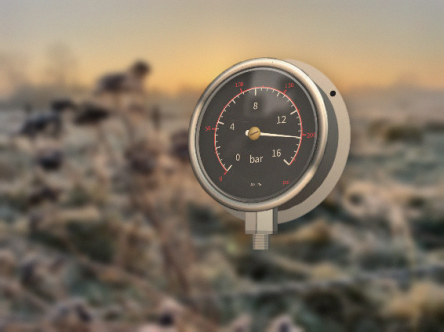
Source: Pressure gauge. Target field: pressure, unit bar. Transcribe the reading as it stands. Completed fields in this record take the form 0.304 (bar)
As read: 14 (bar)
